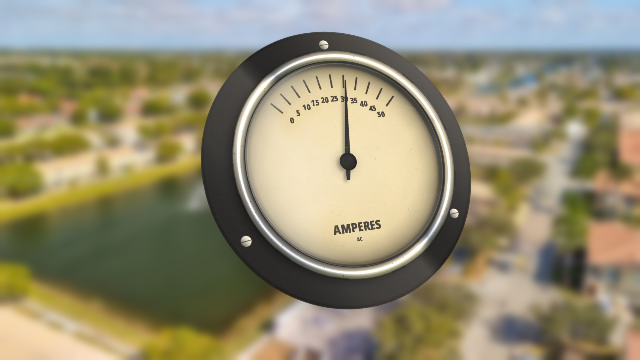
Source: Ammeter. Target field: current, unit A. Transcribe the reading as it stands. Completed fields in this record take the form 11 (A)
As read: 30 (A)
